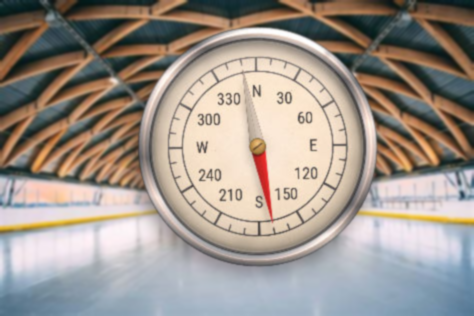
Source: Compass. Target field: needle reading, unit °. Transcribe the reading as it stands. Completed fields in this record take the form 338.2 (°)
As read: 170 (°)
